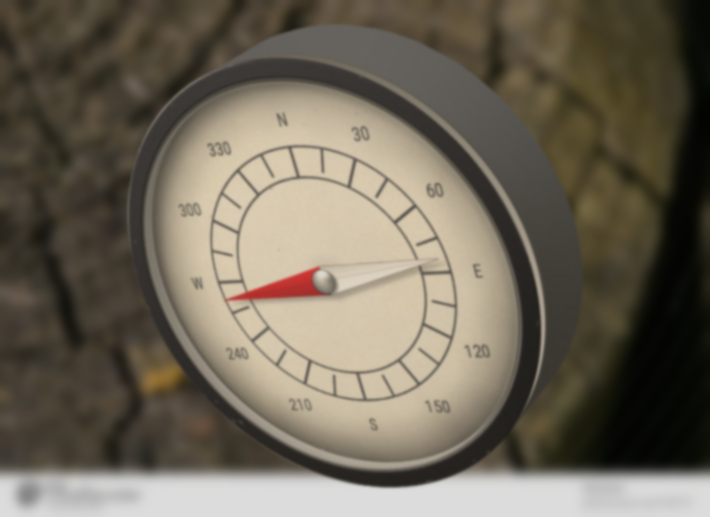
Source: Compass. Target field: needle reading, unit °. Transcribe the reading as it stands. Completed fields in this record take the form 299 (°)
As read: 262.5 (°)
